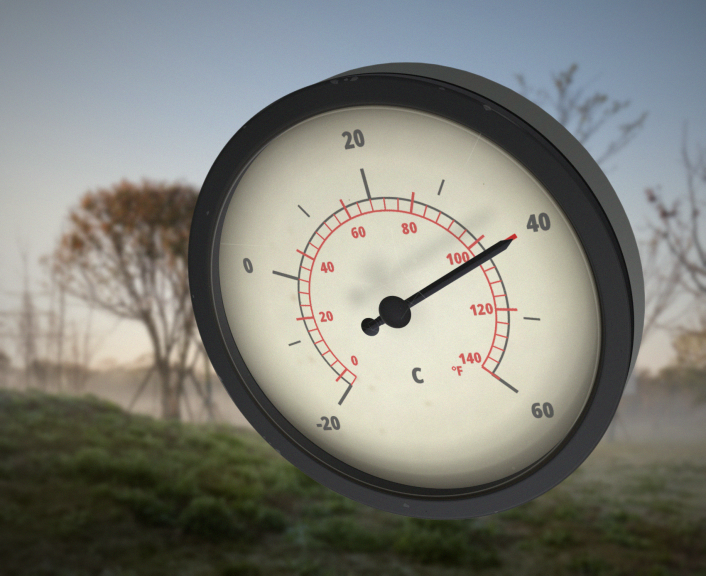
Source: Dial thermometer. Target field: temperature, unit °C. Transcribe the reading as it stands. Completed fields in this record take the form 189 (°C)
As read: 40 (°C)
